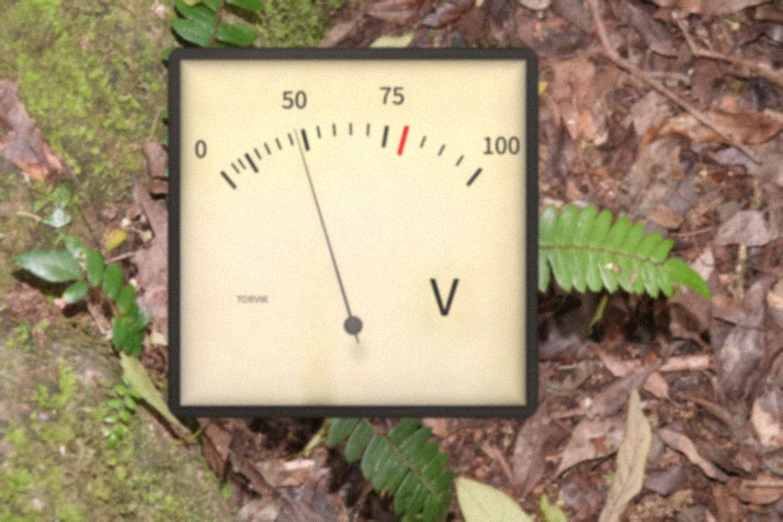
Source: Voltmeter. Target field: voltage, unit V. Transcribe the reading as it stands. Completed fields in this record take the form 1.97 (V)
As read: 47.5 (V)
